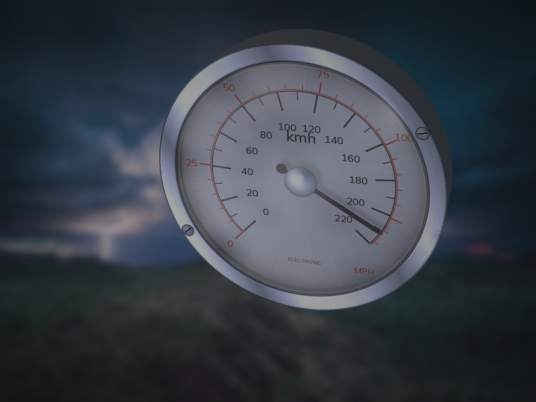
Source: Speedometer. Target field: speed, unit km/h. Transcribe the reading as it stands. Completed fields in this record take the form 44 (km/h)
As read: 210 (km/h)
